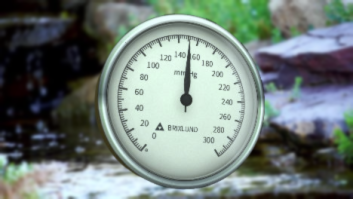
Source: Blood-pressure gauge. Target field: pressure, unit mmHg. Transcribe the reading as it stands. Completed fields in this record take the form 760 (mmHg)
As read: 150 (mmHg)
